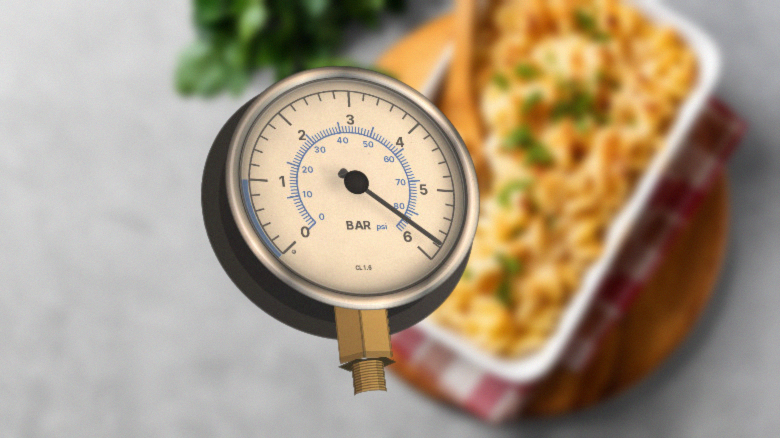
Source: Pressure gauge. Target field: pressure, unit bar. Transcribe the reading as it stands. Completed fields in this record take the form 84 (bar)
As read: 5.8 (bar)
